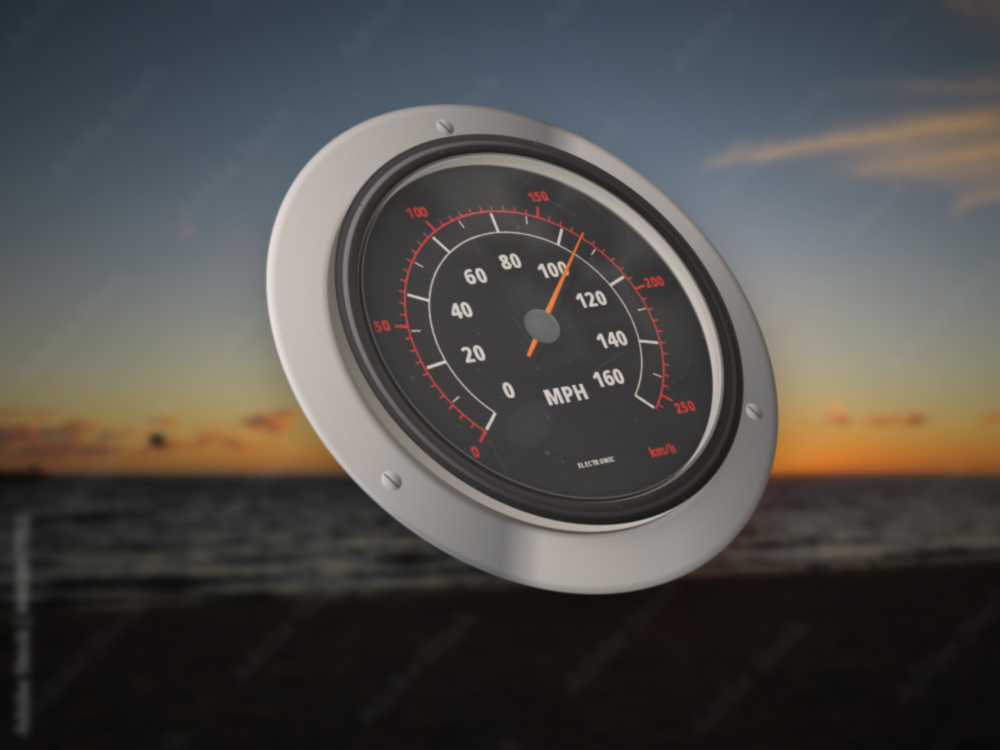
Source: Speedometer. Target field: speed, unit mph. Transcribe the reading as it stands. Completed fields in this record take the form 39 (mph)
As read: 105 (mph)
